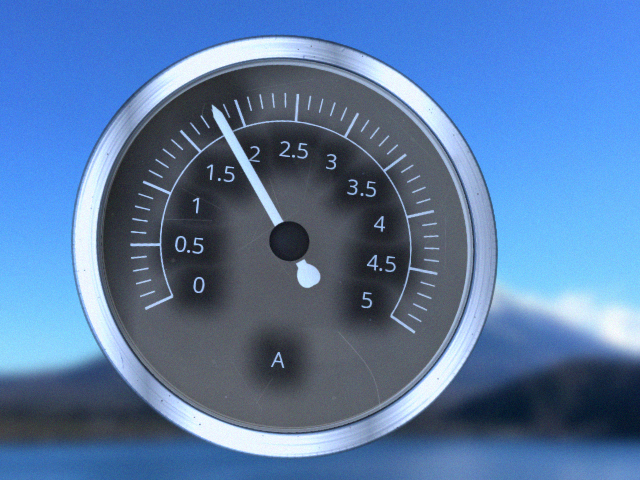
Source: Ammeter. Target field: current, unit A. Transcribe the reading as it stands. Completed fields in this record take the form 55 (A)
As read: 1.8 (A)
